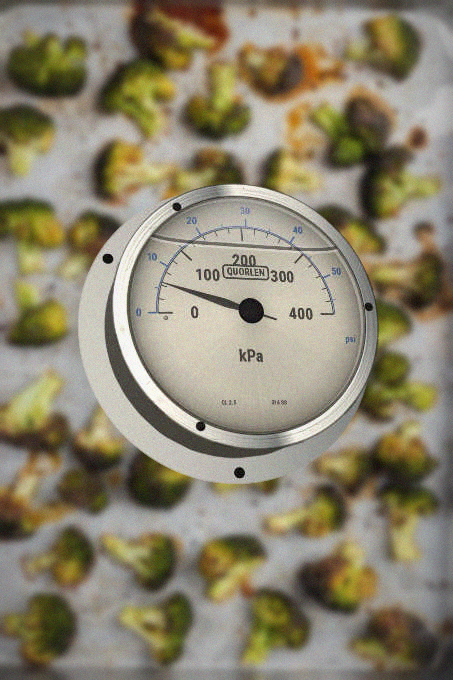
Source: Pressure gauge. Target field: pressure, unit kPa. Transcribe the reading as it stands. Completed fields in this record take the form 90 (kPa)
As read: 40 (kPa)
